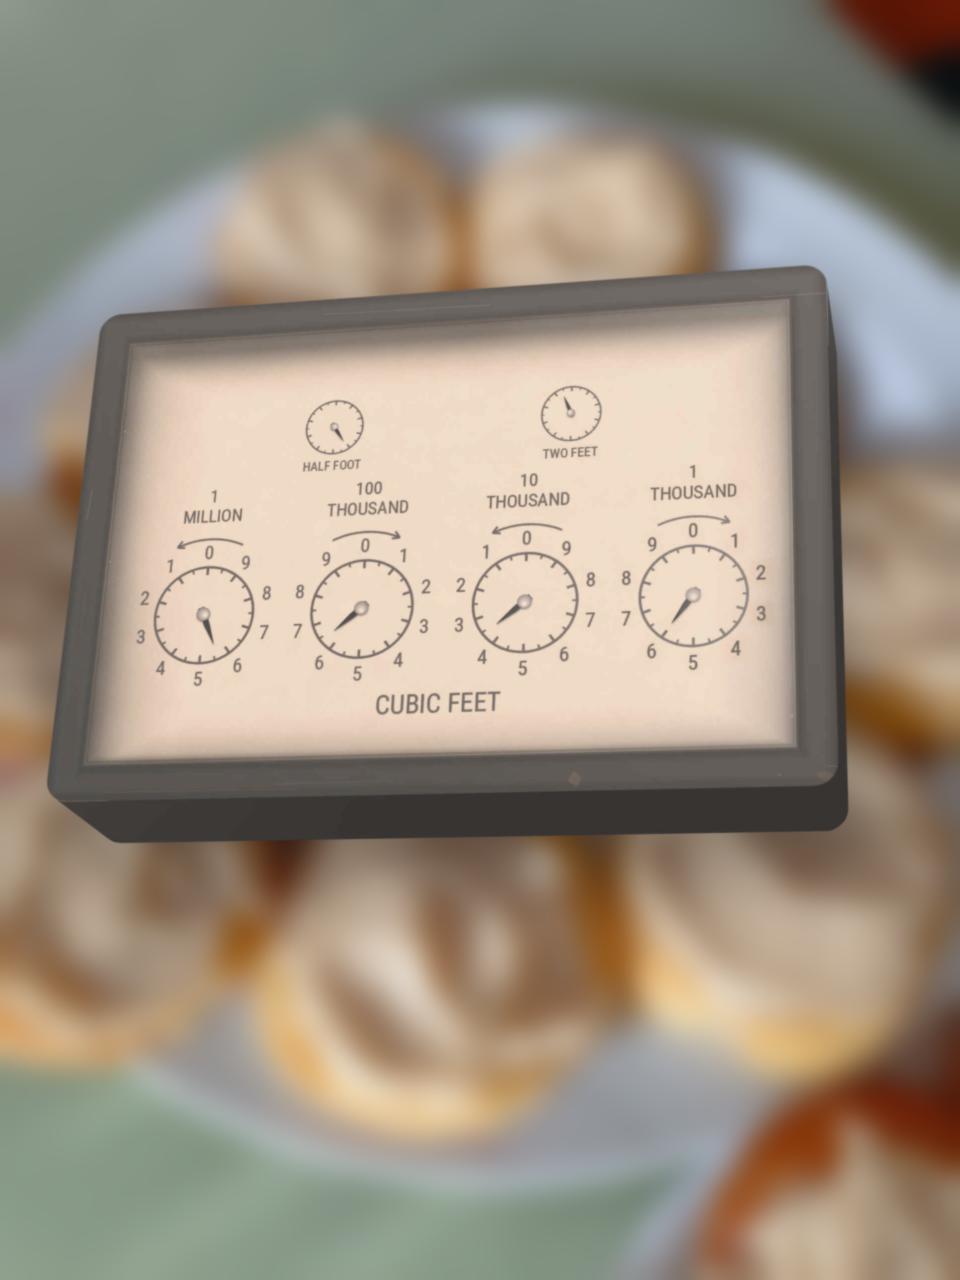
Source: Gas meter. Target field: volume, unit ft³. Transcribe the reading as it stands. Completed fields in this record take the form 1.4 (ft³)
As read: 563600 (ft³)
